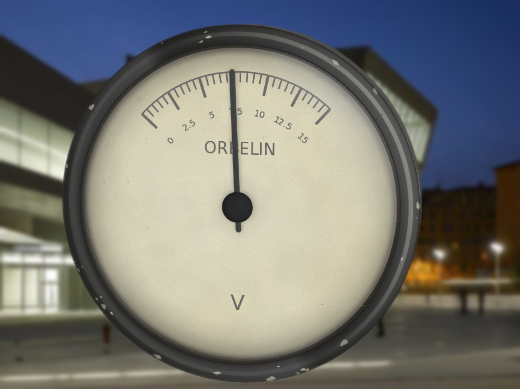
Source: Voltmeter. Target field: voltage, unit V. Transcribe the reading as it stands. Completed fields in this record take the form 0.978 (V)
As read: 7.5 (V)
